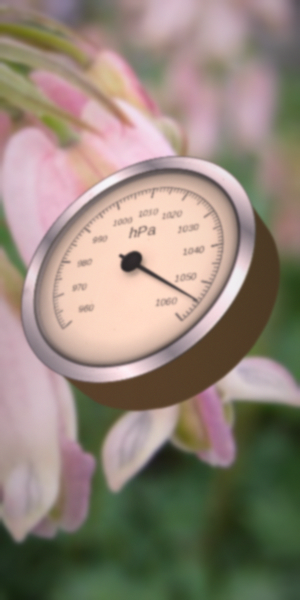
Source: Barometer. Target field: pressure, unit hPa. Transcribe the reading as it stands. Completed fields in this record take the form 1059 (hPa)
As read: 1055 (hPa)
